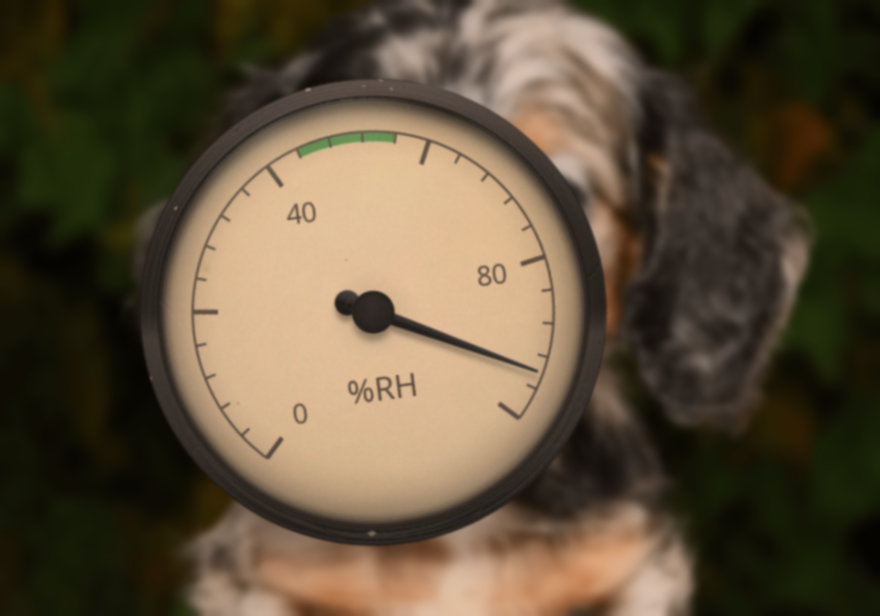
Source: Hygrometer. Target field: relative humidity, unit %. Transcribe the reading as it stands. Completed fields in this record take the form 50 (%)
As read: 94 (%)
